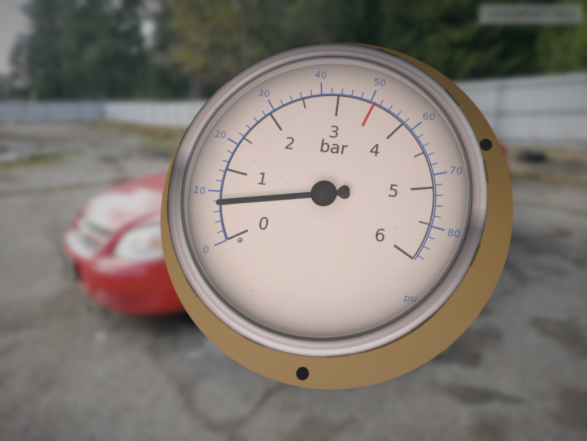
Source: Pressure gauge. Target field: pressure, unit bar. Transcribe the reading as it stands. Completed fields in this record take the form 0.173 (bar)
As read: 0.5 (bar)
